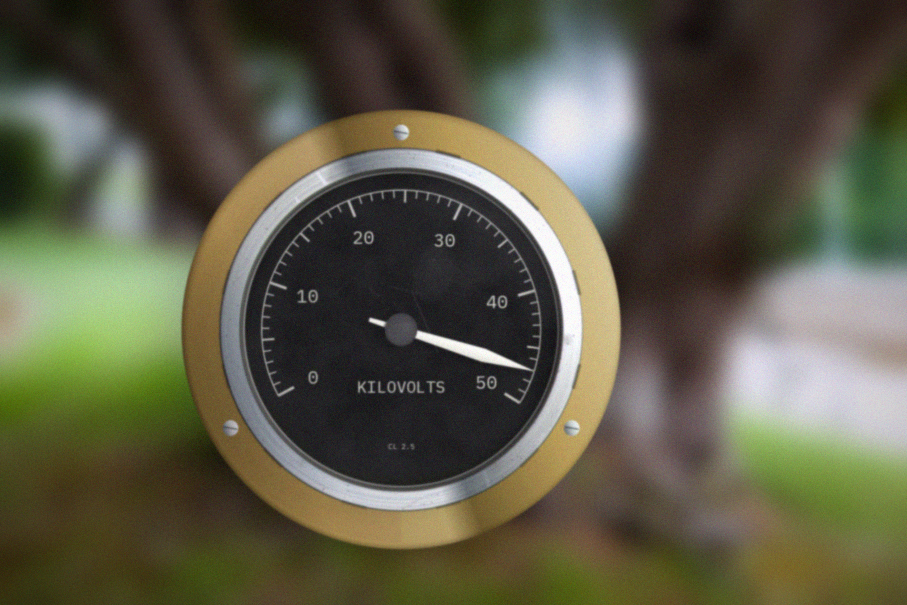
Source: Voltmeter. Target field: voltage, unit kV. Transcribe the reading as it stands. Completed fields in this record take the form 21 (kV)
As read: 47 (kV)
